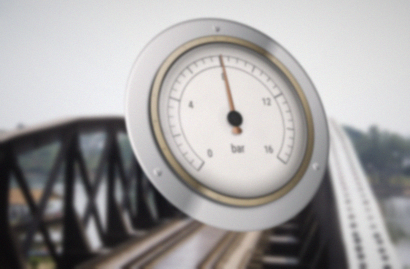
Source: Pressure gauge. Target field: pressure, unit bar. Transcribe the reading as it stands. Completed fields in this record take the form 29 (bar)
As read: 8 (bar)
